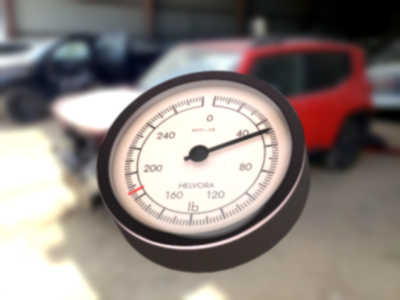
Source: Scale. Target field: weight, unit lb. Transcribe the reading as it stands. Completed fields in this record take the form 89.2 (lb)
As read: 50 (lb)
